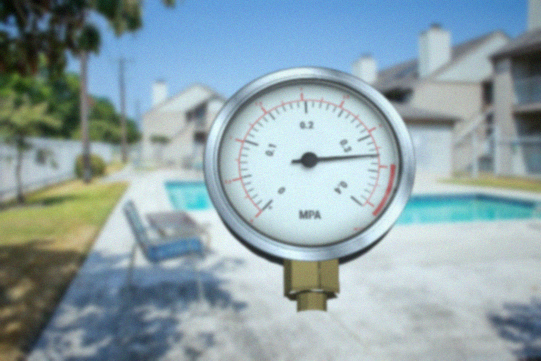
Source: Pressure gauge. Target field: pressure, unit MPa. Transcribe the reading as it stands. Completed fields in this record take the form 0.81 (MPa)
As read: 0.33 (MPa)
